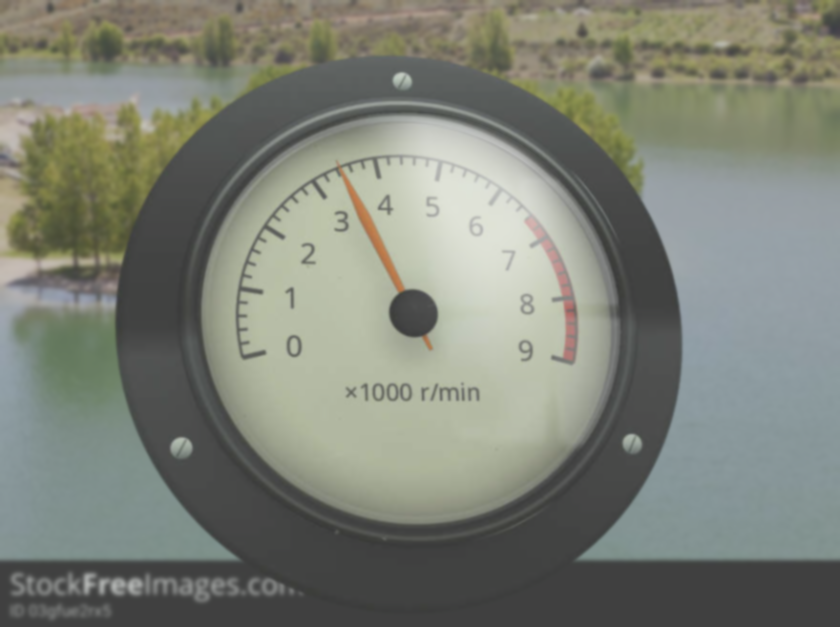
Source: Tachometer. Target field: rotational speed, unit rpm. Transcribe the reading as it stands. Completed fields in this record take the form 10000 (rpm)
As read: 3400 (rpm)
